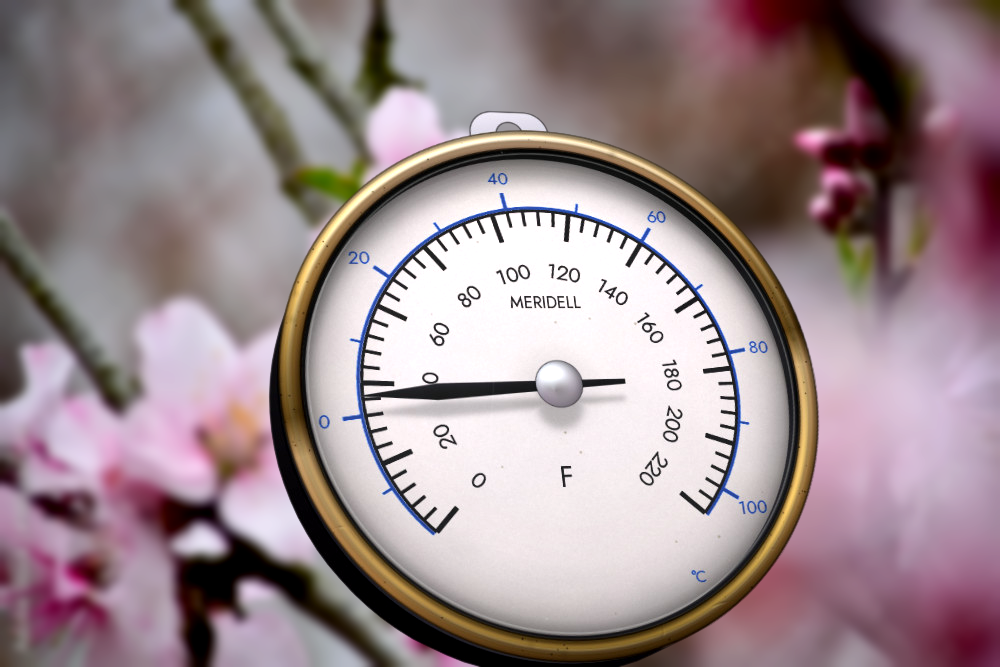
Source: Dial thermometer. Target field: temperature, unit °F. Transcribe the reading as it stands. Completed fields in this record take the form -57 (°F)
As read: 36 (°F)
